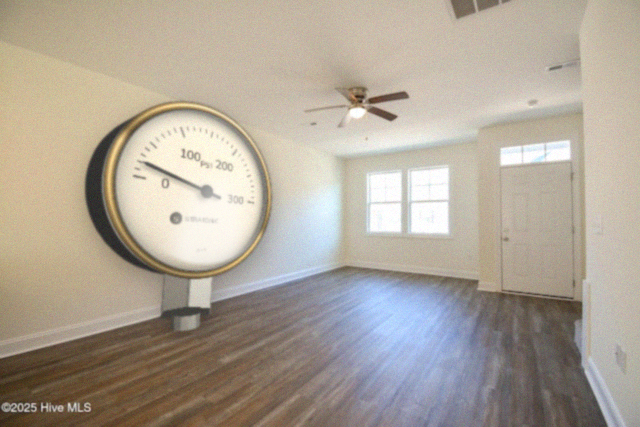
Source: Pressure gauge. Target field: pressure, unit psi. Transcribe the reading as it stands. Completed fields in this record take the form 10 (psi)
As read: 20 (psi)
